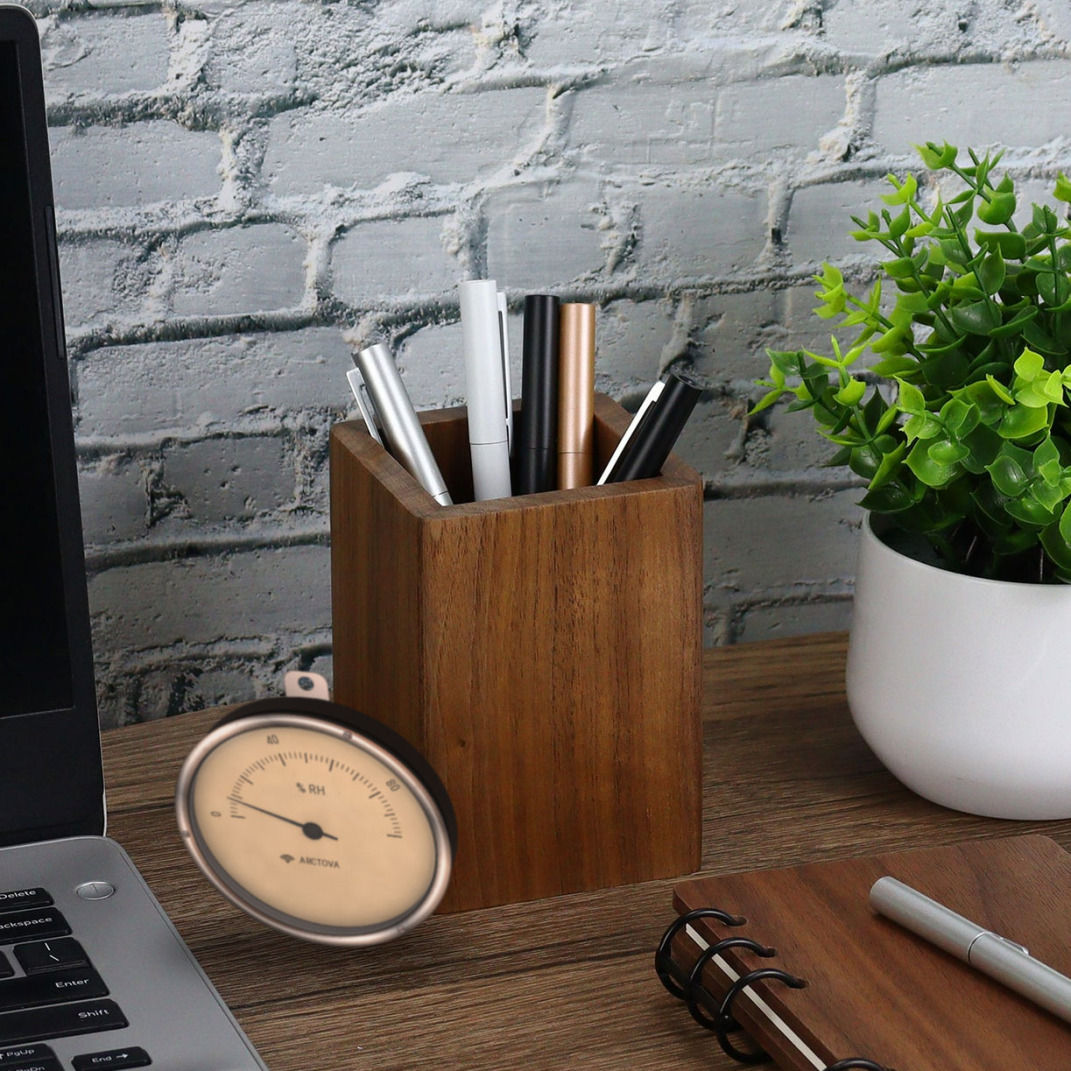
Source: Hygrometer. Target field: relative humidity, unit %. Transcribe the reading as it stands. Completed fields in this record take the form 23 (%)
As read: 10 (%)
